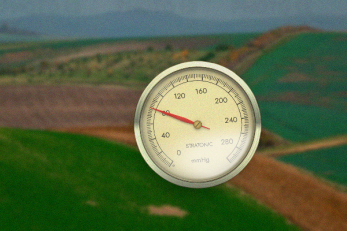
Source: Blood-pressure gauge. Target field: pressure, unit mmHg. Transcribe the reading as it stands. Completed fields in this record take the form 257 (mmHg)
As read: 80 (mmHg)
